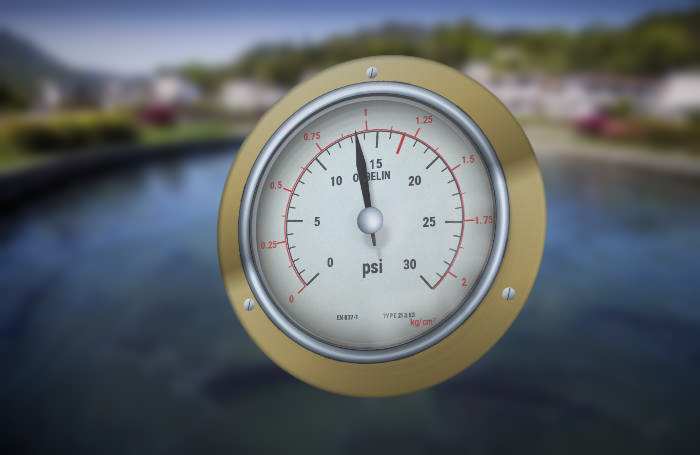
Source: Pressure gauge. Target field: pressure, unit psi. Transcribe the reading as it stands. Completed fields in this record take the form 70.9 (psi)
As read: 13.5 (psi)
